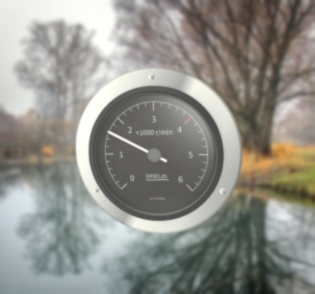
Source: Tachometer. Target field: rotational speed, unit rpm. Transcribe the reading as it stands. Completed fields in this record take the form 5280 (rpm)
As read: 1600 (rpm)
